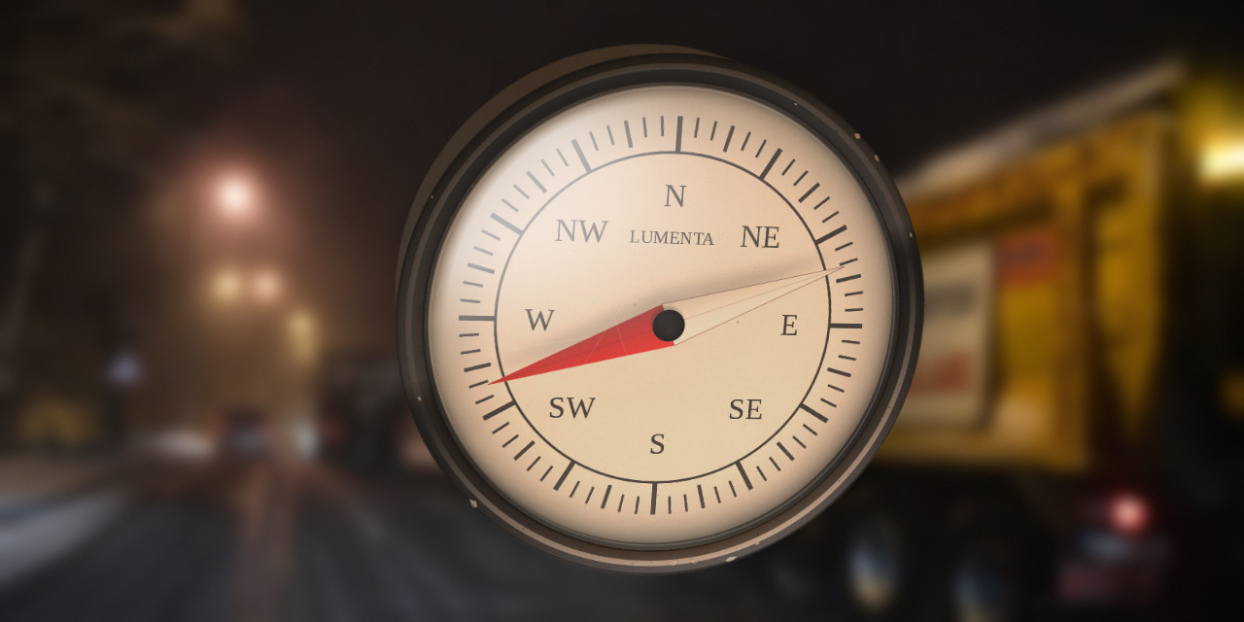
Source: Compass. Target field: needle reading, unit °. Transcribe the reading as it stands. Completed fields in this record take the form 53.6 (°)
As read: 250 (°)
